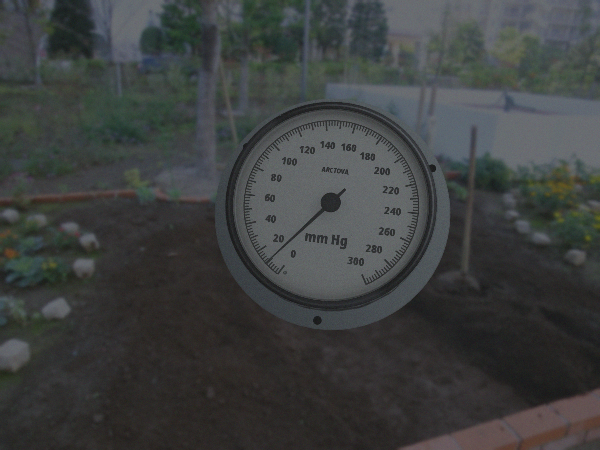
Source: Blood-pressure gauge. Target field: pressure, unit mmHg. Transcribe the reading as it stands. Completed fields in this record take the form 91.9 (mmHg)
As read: 10 (mmHg)
